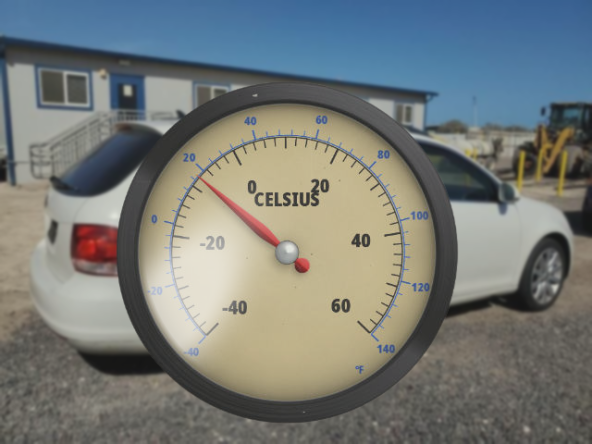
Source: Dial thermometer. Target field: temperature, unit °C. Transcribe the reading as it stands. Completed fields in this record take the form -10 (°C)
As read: -8 (°C)
